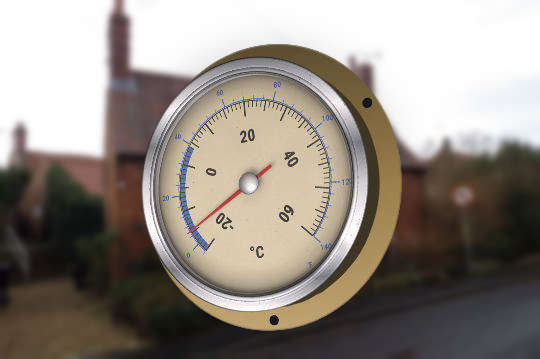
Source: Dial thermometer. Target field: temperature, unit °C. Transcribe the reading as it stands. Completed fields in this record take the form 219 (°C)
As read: -15 (°C)
